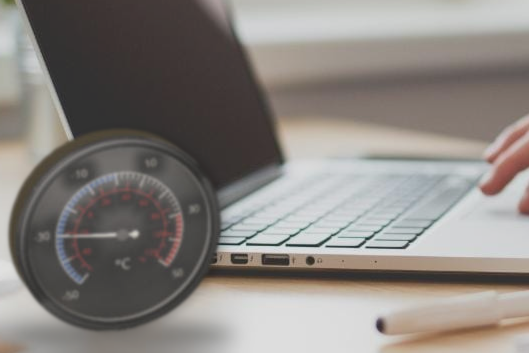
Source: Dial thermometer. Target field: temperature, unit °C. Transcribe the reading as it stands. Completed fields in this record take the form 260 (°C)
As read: -30 (°C)
